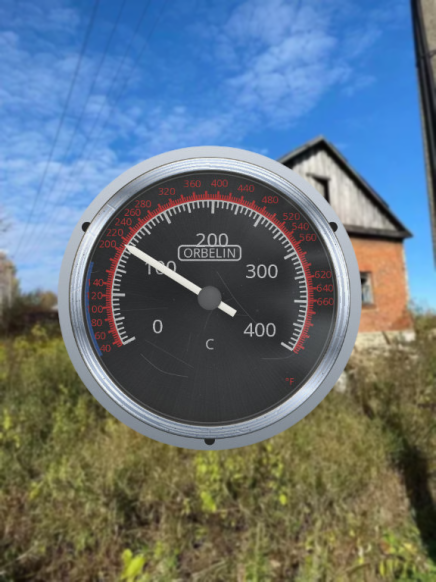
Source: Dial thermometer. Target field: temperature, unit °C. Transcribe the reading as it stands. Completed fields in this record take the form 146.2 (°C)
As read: 100 (°C)
